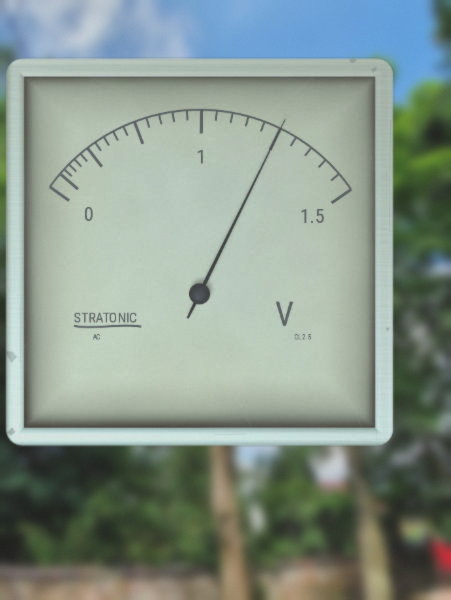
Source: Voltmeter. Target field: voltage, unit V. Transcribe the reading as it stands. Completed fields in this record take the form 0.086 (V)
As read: 1.25 (V)
